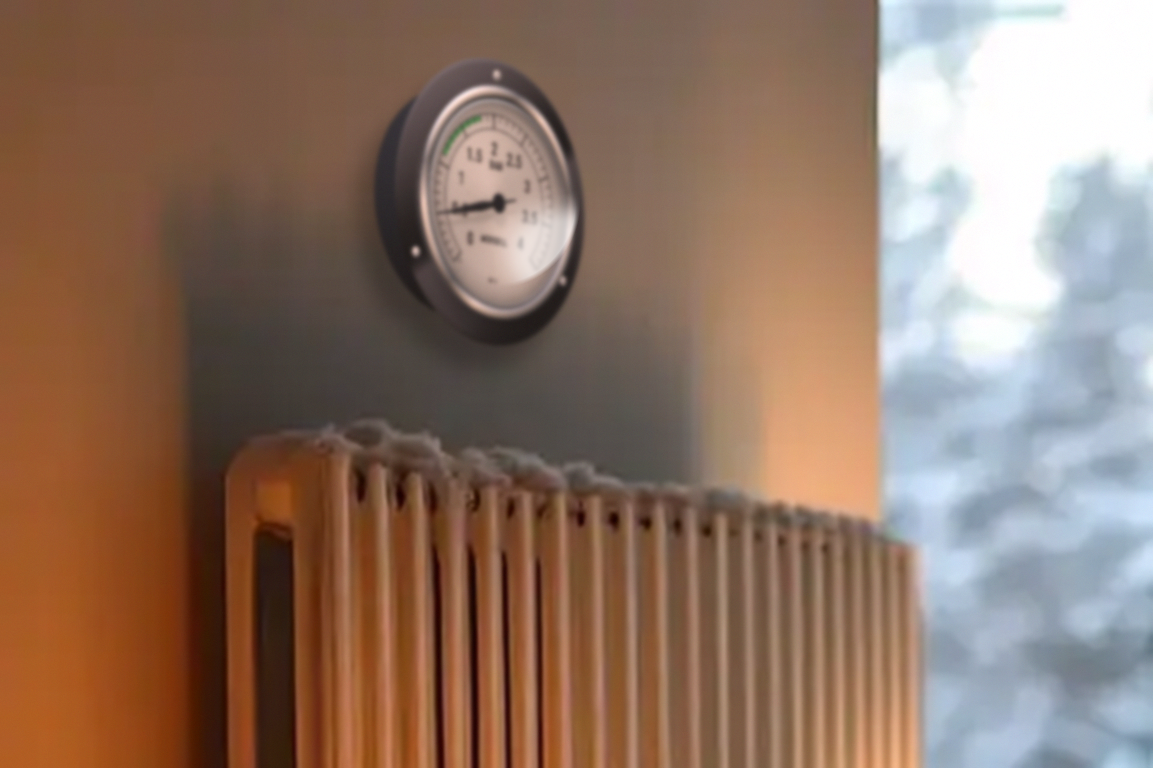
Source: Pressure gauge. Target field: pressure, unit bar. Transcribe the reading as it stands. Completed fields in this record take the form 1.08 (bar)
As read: 0.5 (bar)
